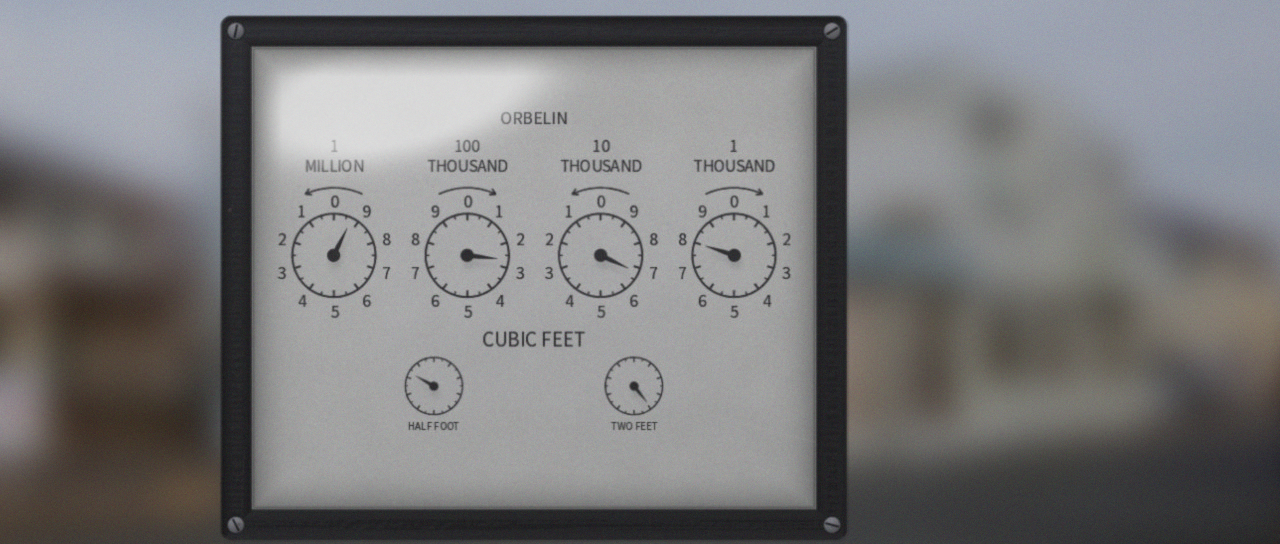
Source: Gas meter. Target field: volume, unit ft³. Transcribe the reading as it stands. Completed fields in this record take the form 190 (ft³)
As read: 926800 (ft³)
